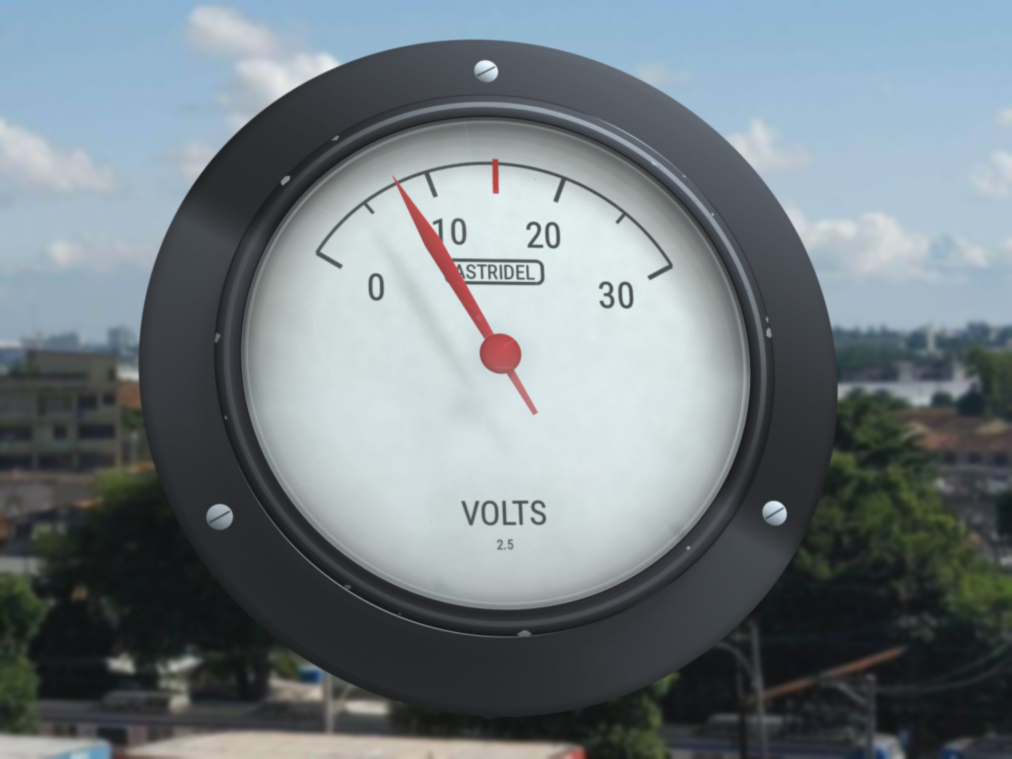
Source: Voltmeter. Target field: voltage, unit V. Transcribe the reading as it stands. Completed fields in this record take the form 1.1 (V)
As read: 7.5 (V)
